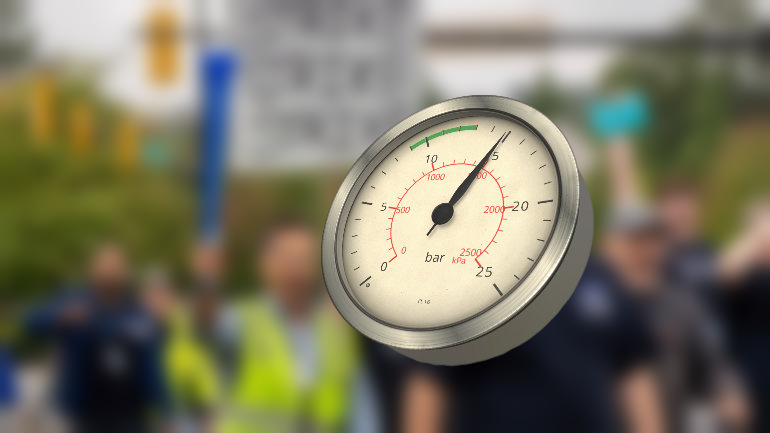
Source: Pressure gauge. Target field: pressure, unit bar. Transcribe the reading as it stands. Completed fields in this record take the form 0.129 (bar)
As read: 15 (bar)
